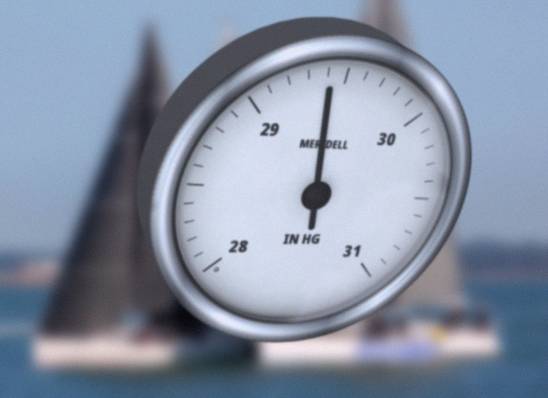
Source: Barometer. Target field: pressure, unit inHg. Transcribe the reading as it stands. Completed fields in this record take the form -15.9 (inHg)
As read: 29.4 (inHg)
